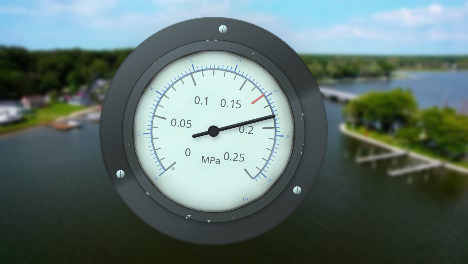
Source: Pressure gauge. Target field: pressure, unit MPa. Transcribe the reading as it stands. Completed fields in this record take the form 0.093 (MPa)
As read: 0.19 (MPa)
